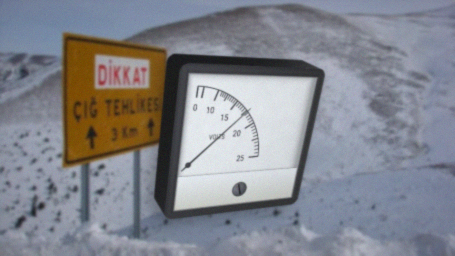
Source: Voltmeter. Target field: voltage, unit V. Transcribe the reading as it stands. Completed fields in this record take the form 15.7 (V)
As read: 17.5 (V)
